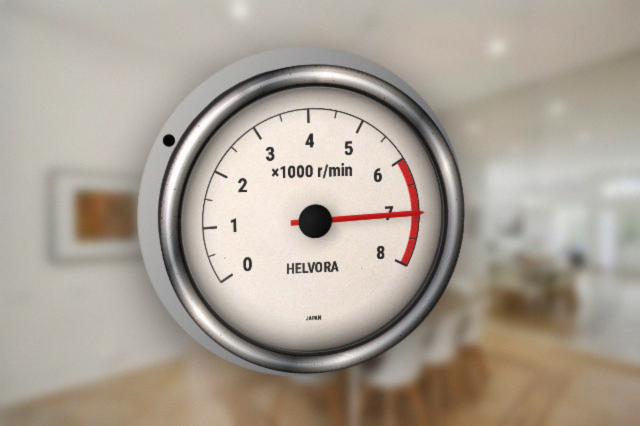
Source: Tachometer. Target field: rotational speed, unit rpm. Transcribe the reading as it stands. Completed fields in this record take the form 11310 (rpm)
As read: 7000 (rpm)
